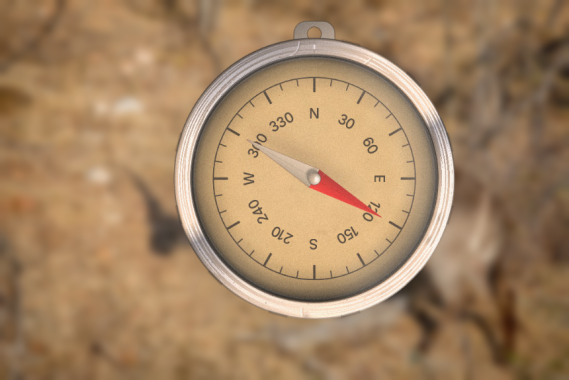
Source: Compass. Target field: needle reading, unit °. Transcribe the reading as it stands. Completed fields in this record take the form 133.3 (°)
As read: 120 (°)
